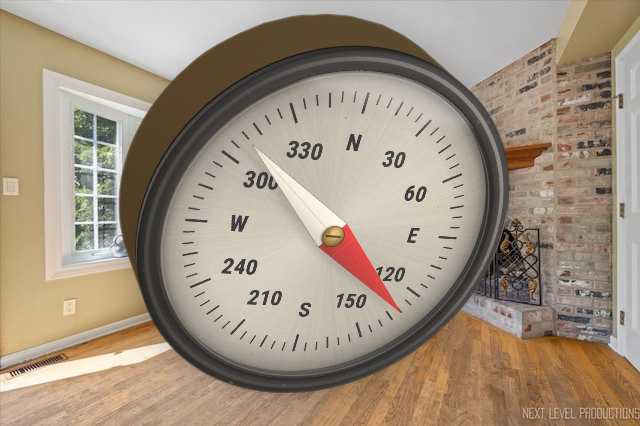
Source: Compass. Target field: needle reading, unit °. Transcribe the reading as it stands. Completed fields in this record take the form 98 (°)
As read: 130 (°)
